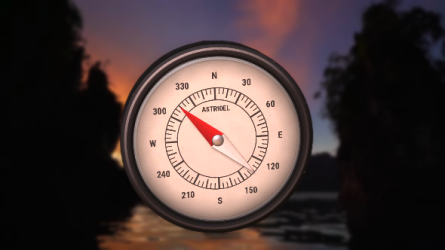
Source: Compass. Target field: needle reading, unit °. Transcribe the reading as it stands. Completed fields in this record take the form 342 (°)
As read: 315 (°)
